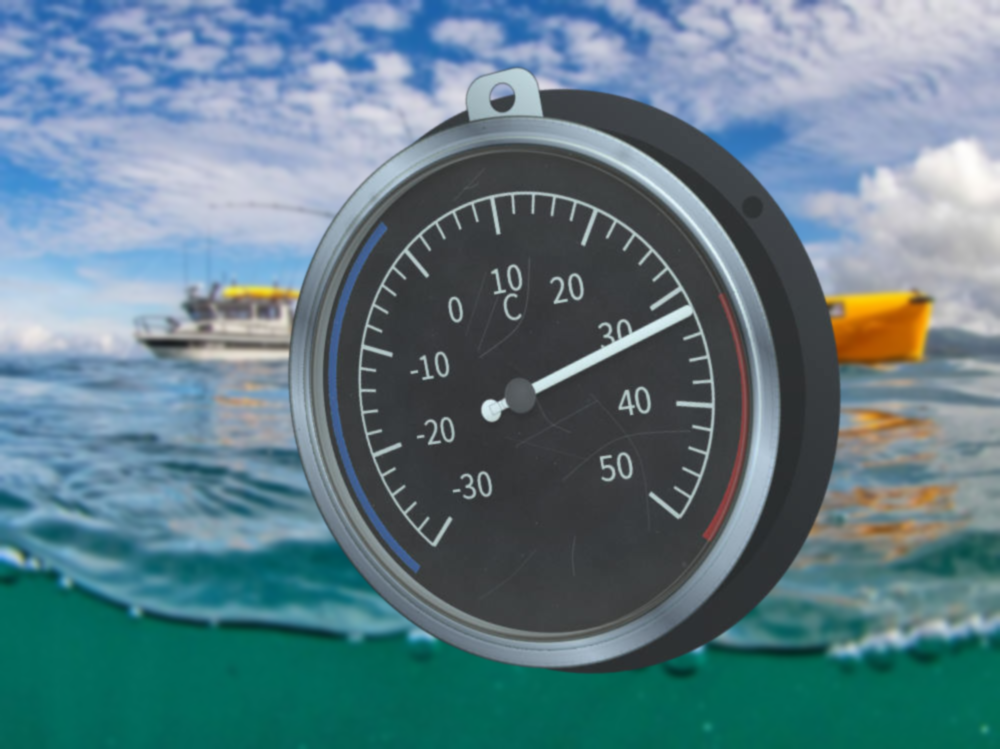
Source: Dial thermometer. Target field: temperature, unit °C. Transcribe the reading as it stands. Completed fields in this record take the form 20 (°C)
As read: 32 (°C)
